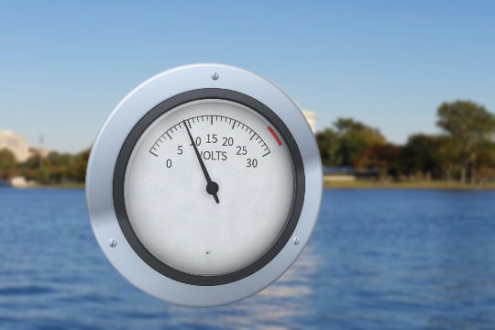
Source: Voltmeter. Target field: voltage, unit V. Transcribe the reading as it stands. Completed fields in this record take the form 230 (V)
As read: 9 (V)
